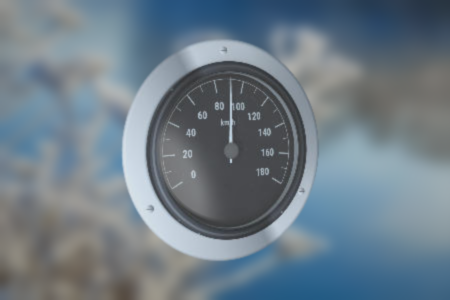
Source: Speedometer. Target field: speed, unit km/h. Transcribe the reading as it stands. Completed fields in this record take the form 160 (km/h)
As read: 90 (km/h)
